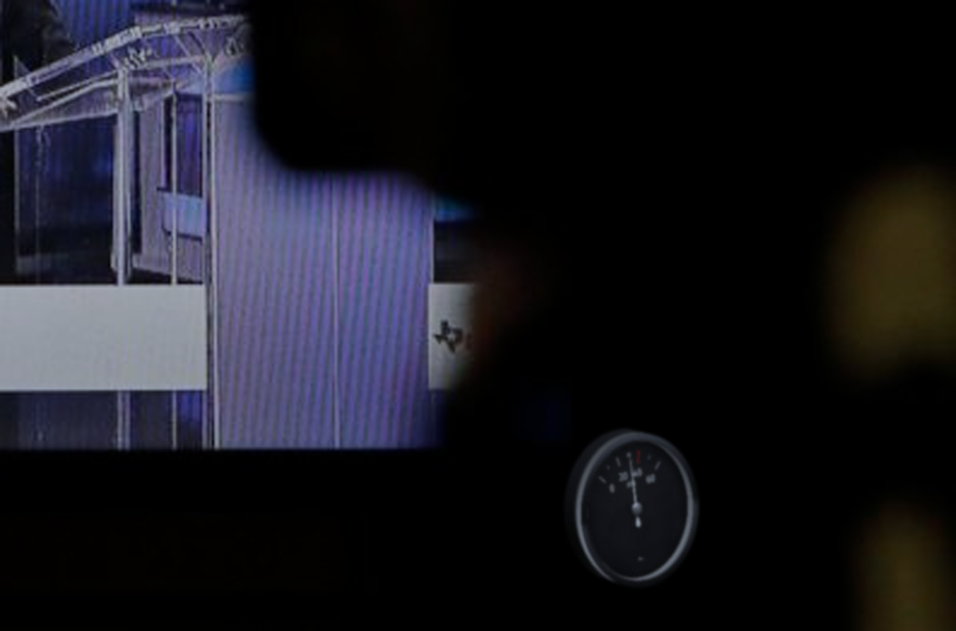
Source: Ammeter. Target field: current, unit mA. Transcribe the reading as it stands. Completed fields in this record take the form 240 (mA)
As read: 30 (mA)
